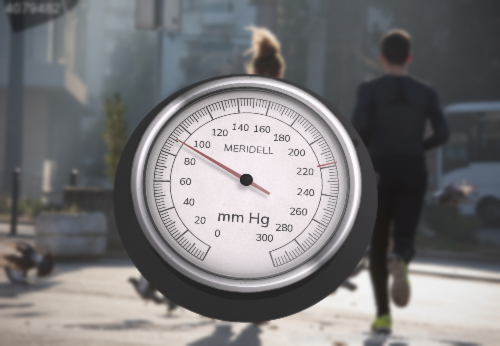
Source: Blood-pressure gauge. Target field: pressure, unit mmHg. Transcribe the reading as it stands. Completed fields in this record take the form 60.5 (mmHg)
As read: 90 (mmHg)
